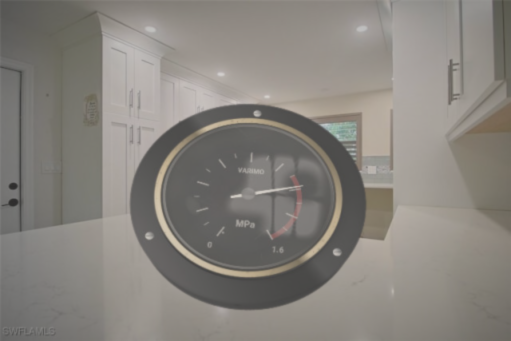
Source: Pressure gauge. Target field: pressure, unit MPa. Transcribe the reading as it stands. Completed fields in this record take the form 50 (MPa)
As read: 1.2 (MPa)
